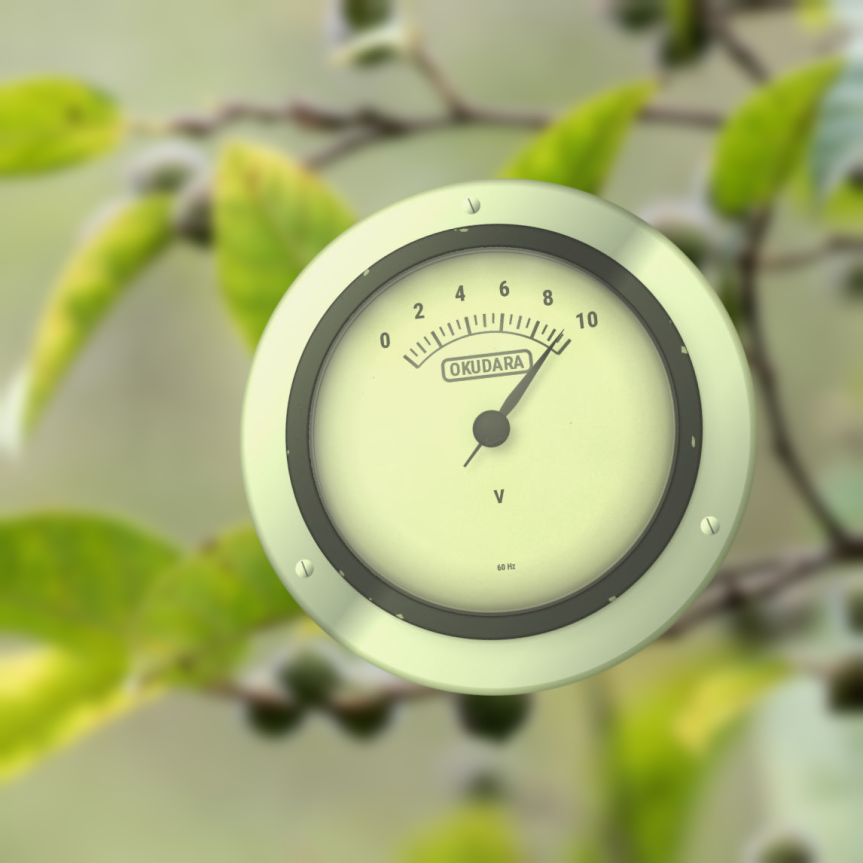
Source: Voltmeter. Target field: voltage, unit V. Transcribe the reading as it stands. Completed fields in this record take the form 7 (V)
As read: 9.5 (V)
